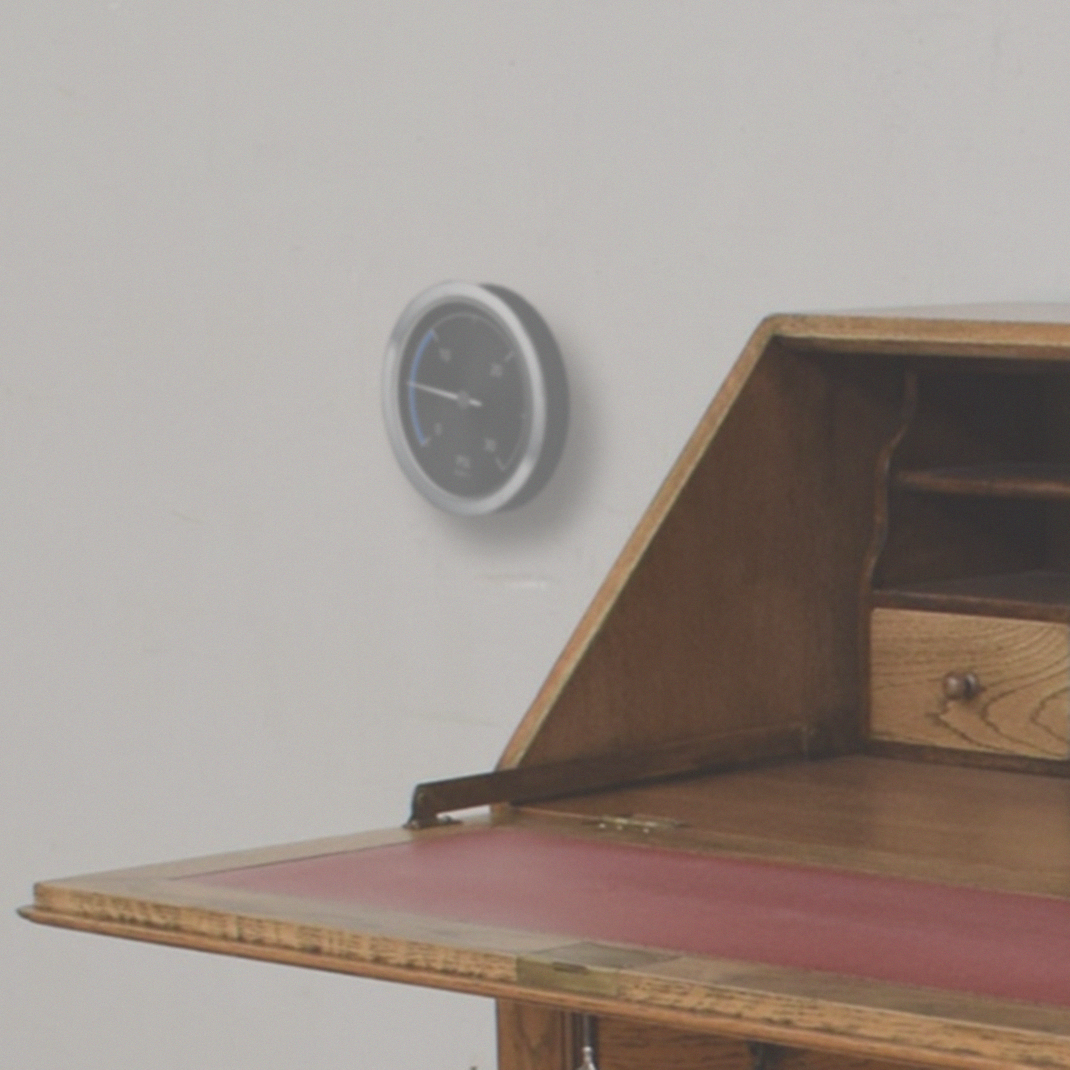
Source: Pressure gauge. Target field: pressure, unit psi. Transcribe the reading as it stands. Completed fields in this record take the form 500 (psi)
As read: 5 (psi)
